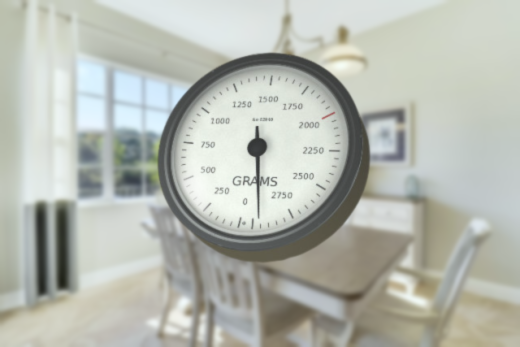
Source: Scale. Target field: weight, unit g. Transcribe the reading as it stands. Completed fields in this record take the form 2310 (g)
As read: 2950 (g)
